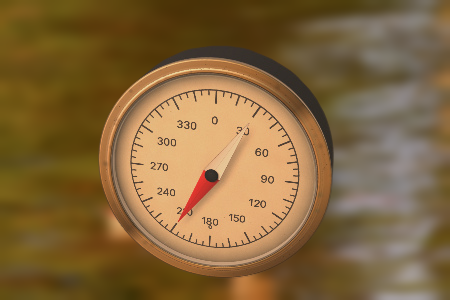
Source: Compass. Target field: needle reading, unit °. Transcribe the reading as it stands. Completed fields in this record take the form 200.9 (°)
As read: 210 (°)
